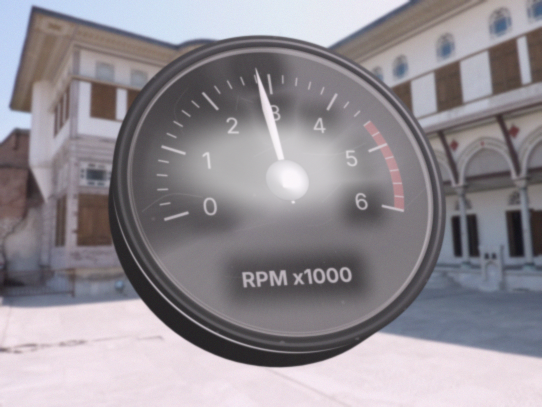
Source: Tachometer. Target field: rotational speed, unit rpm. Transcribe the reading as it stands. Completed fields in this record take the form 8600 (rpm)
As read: 2800 (rpm)
